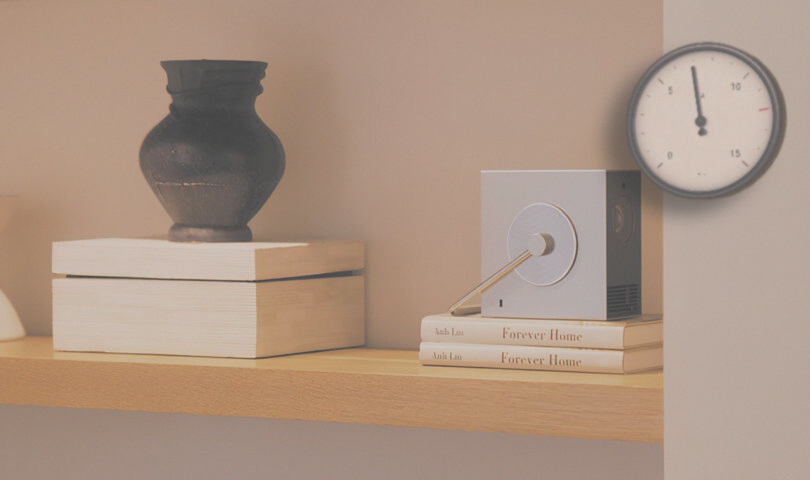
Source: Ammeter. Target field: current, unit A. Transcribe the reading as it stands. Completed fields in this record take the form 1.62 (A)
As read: 7 (A)
